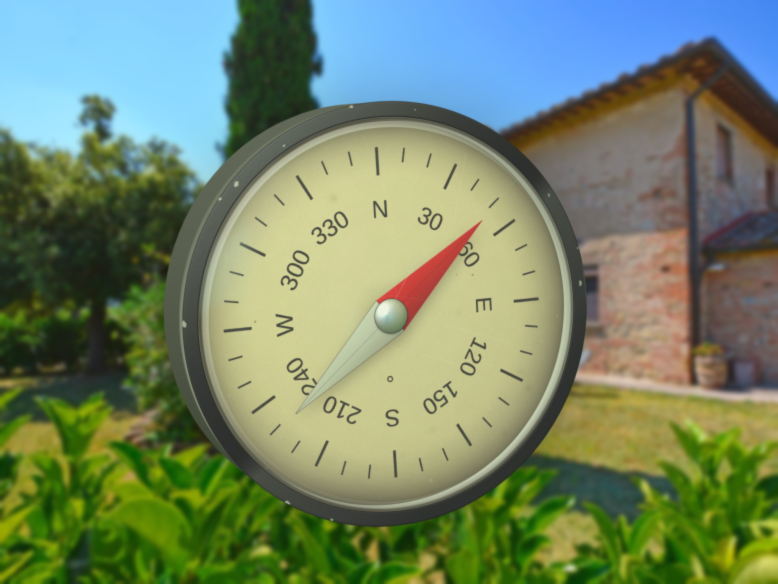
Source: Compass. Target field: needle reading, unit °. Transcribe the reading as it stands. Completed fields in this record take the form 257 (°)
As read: 50 (°)
